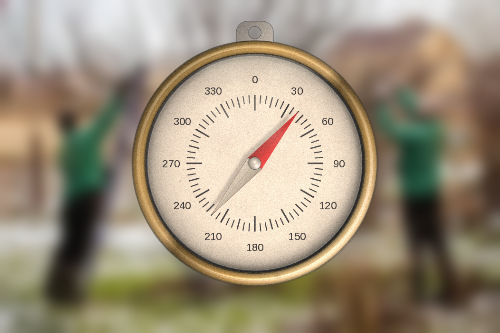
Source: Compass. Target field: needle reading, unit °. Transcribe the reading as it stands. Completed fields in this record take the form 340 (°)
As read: 40 (°)
